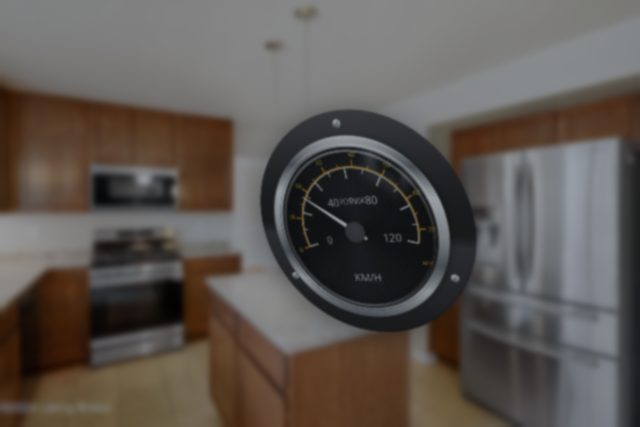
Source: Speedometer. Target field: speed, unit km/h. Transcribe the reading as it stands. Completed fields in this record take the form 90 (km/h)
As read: 30 (km/h)
